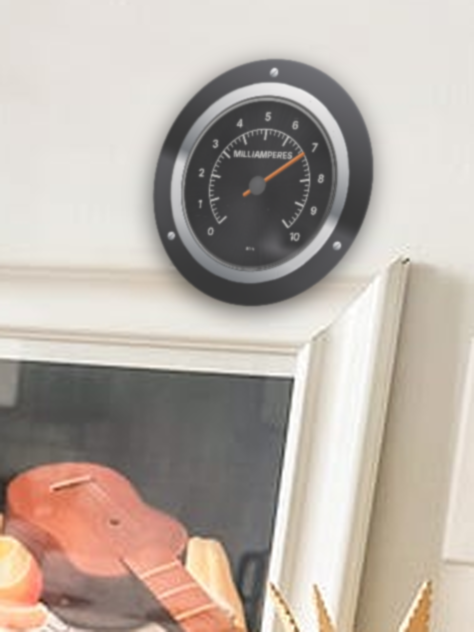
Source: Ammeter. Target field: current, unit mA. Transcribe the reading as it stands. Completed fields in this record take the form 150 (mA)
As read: 7 (mA)
